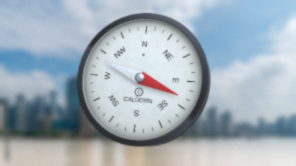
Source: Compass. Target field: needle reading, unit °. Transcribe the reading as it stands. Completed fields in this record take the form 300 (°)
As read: 110 (°)
